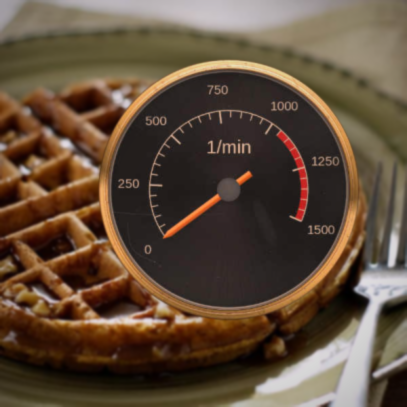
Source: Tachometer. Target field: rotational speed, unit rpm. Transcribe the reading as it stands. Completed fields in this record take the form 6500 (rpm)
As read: 0 (rpm)
